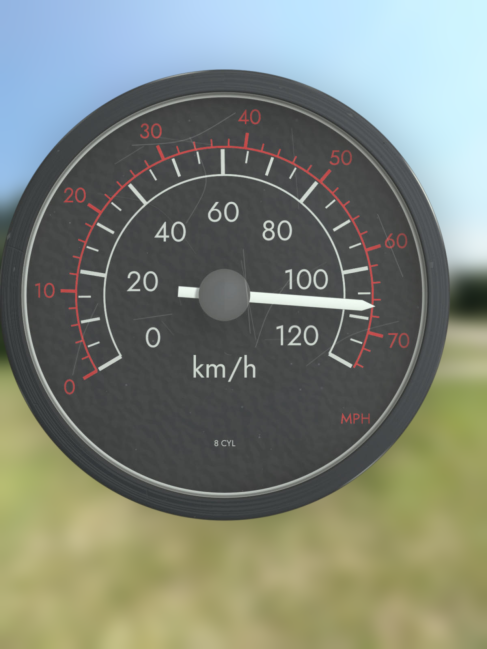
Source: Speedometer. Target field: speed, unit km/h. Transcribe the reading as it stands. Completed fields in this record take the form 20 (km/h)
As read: 107.5 (km/h)
